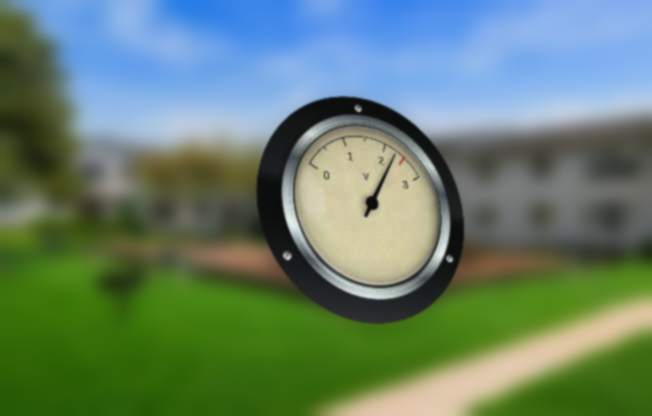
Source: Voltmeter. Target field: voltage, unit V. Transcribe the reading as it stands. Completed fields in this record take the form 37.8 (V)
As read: 2.25 (V)
